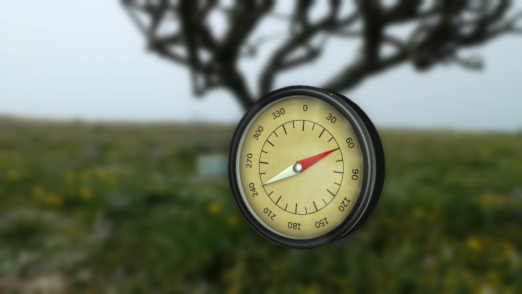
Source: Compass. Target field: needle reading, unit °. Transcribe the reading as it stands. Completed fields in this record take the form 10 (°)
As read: 60 (°)
